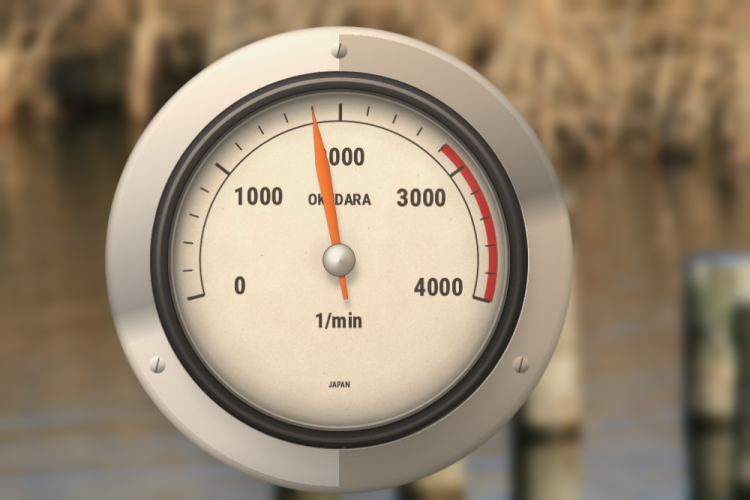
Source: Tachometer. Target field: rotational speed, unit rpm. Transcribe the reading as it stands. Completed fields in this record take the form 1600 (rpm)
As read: 1800 (rpm)
